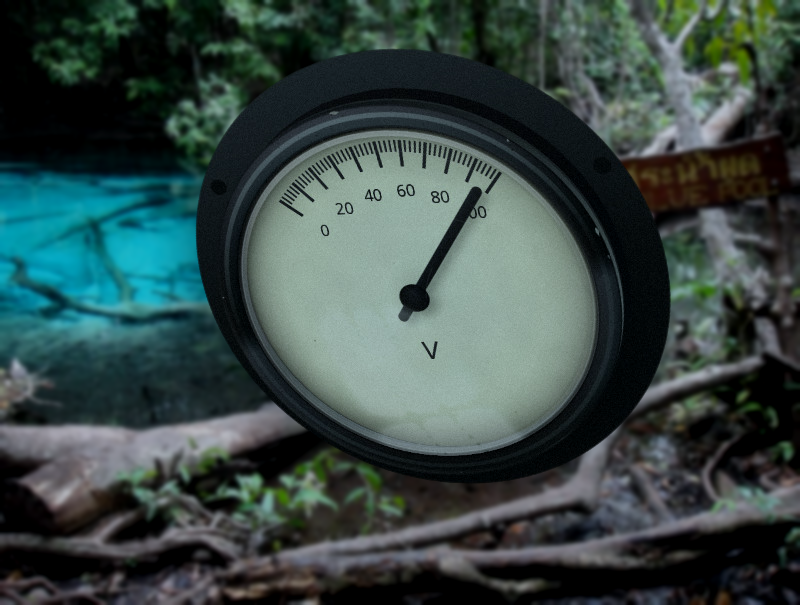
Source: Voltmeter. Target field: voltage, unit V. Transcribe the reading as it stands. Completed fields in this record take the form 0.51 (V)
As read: 96 (V)
